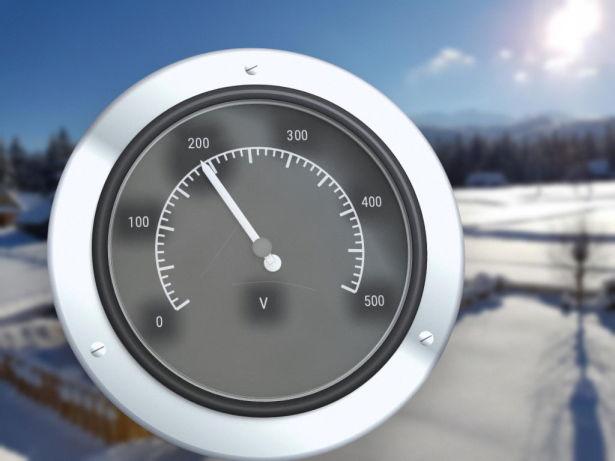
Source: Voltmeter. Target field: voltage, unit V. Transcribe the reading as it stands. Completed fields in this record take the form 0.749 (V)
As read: 190 (V)
